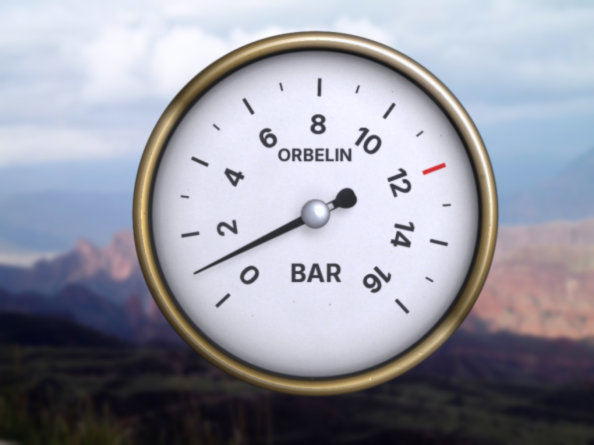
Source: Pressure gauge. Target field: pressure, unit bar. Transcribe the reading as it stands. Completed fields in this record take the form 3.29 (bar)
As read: 1 (bar)
